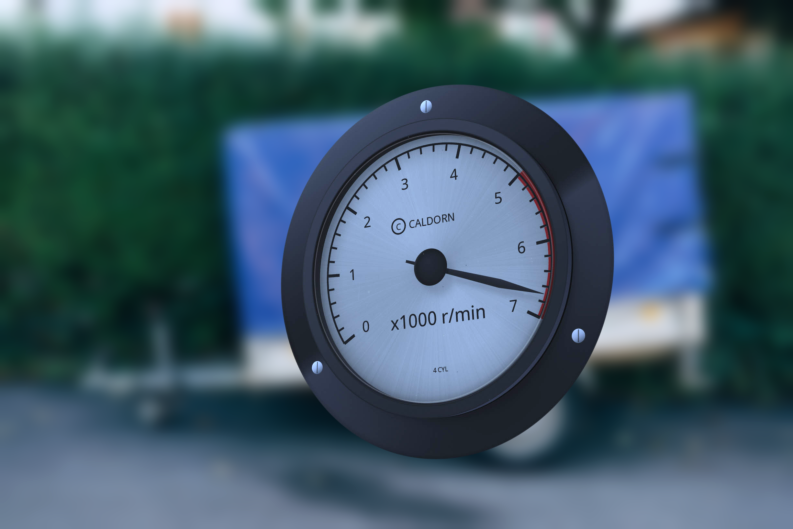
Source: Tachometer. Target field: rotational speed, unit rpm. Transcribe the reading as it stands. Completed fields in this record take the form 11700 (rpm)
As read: 6700 (rpm)
